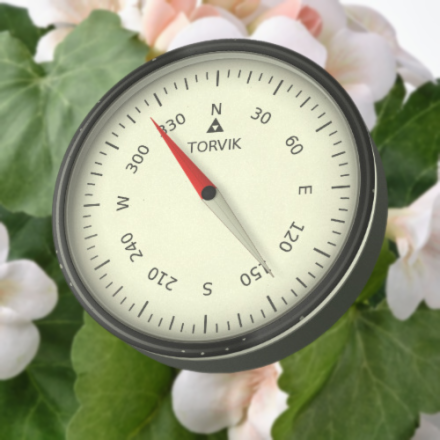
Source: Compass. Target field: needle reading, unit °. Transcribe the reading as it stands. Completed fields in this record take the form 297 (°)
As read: 322.5 (°)
